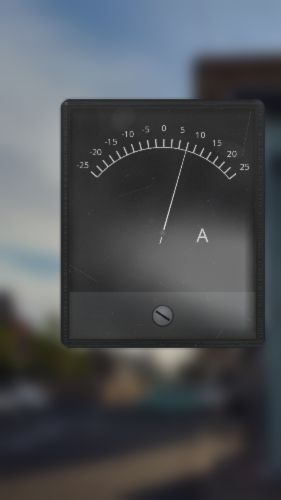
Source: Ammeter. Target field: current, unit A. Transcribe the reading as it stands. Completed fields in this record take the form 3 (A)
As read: 7.5 (A)
